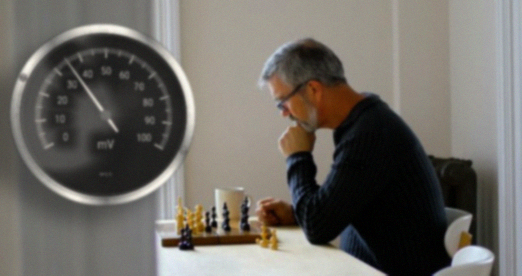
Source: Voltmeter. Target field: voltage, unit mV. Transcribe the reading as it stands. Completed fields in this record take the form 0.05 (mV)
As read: 35 (mV)
